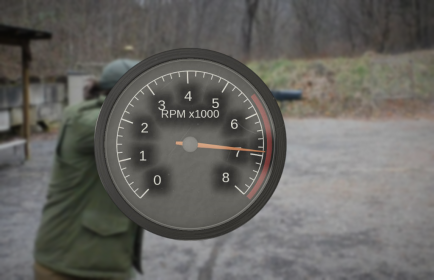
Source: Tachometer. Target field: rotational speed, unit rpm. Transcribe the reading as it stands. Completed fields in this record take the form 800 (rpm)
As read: 6900 (rpm)
